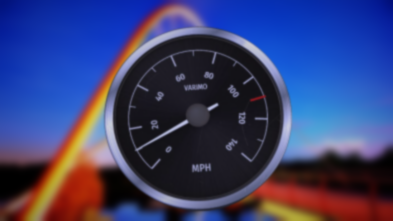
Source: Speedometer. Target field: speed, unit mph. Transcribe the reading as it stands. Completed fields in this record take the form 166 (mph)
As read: 10 (mph)
